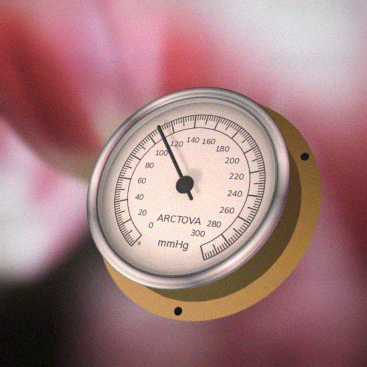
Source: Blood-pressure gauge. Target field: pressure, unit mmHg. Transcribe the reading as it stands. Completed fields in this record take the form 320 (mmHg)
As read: 110 (mmHg)
